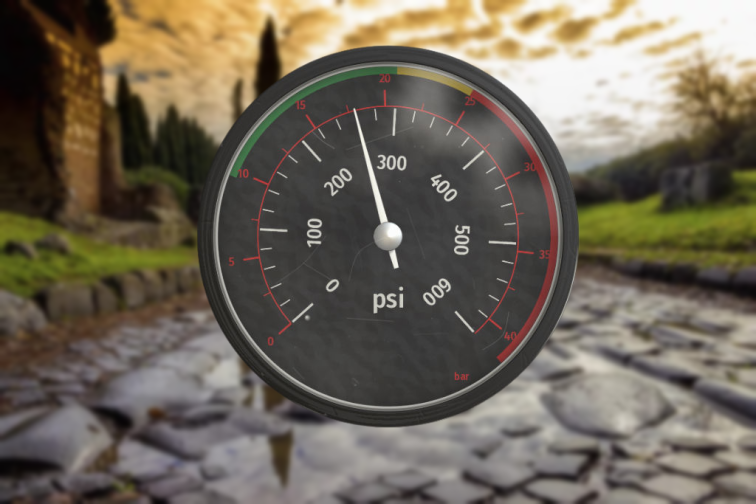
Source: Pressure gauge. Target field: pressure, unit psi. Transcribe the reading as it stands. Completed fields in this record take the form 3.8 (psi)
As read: 260 (psi)
